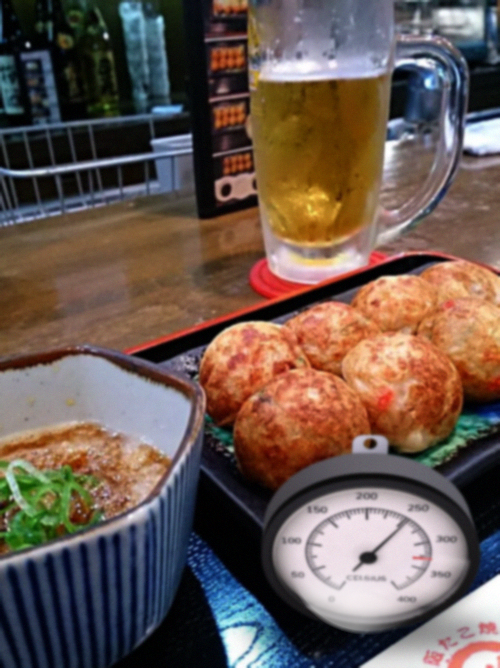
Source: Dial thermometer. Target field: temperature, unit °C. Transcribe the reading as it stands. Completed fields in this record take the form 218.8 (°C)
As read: 250 (°C)
